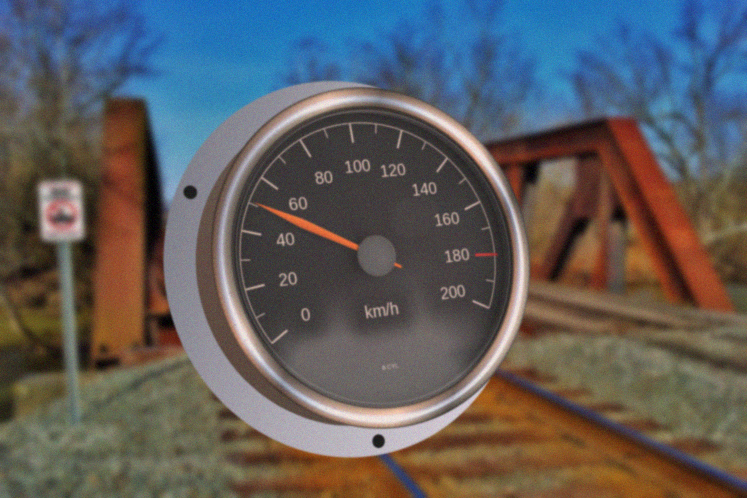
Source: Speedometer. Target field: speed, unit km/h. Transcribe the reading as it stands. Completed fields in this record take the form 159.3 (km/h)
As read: 50 (km/h)
